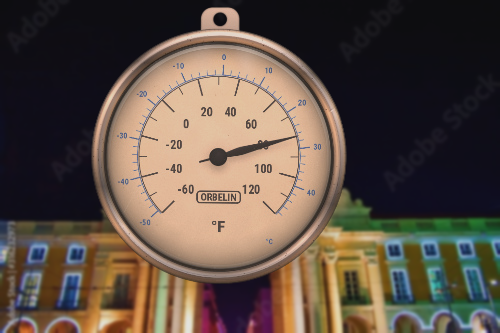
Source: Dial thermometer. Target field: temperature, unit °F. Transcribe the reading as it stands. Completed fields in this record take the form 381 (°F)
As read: 80 (°F)
